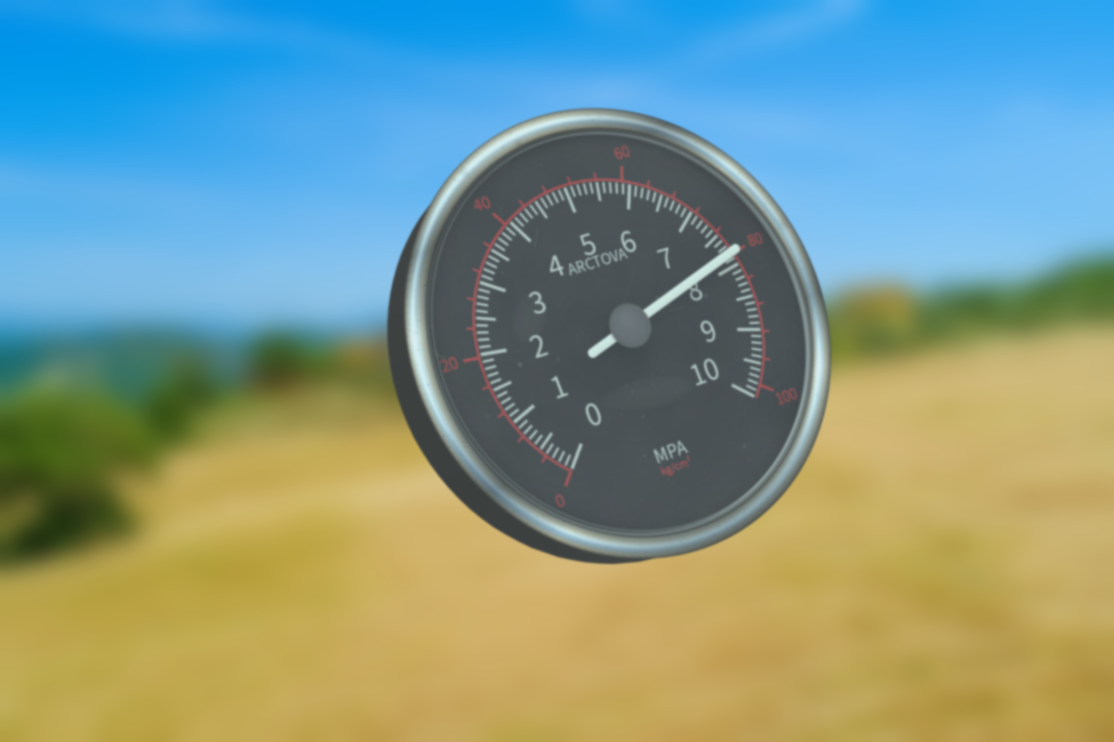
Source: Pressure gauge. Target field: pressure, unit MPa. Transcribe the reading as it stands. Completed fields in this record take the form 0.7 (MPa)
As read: 7.8 (MPa)
